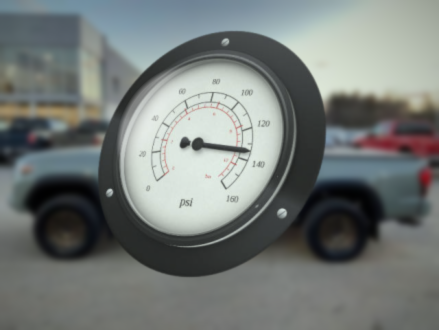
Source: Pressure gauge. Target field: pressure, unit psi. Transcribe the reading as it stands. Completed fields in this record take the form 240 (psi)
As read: 135 (psi)
